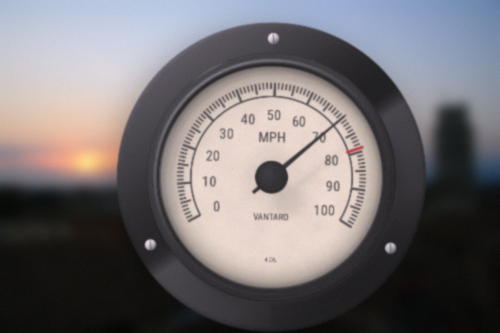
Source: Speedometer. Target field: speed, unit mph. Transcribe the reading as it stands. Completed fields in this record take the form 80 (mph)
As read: 70 (mph)
